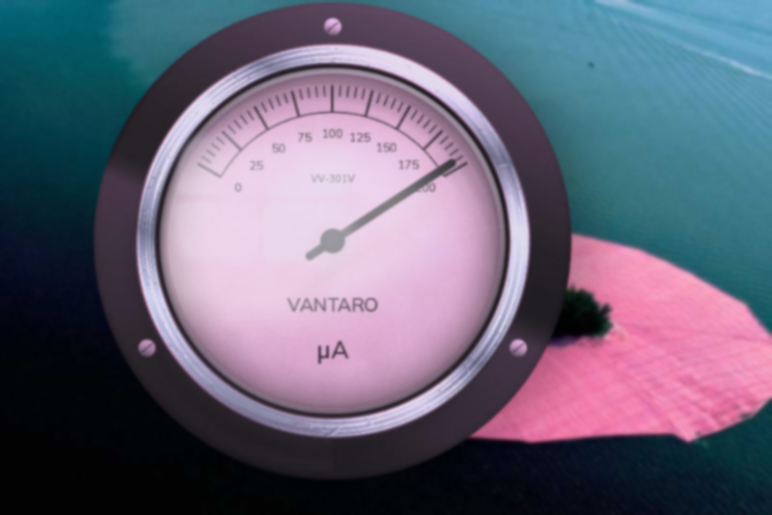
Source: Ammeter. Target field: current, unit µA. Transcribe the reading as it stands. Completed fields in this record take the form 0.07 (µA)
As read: 195 (µA)
